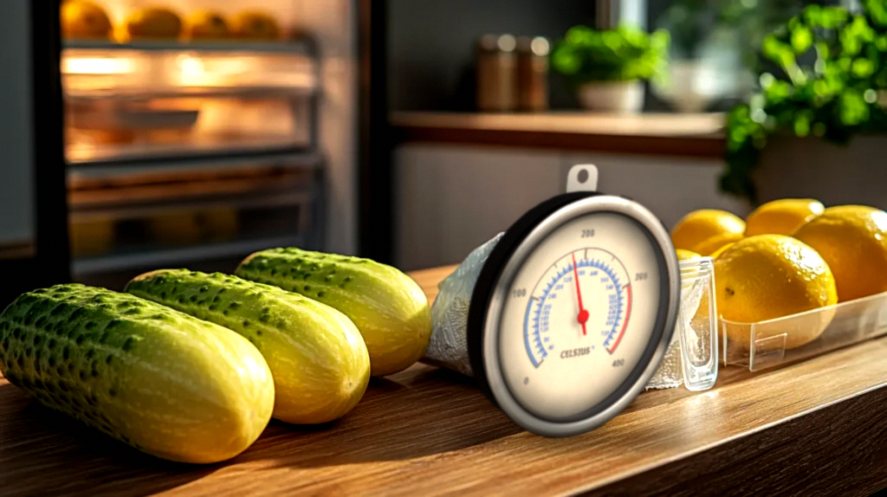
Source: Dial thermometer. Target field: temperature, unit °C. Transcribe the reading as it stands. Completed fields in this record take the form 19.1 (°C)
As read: 175 (°C)
